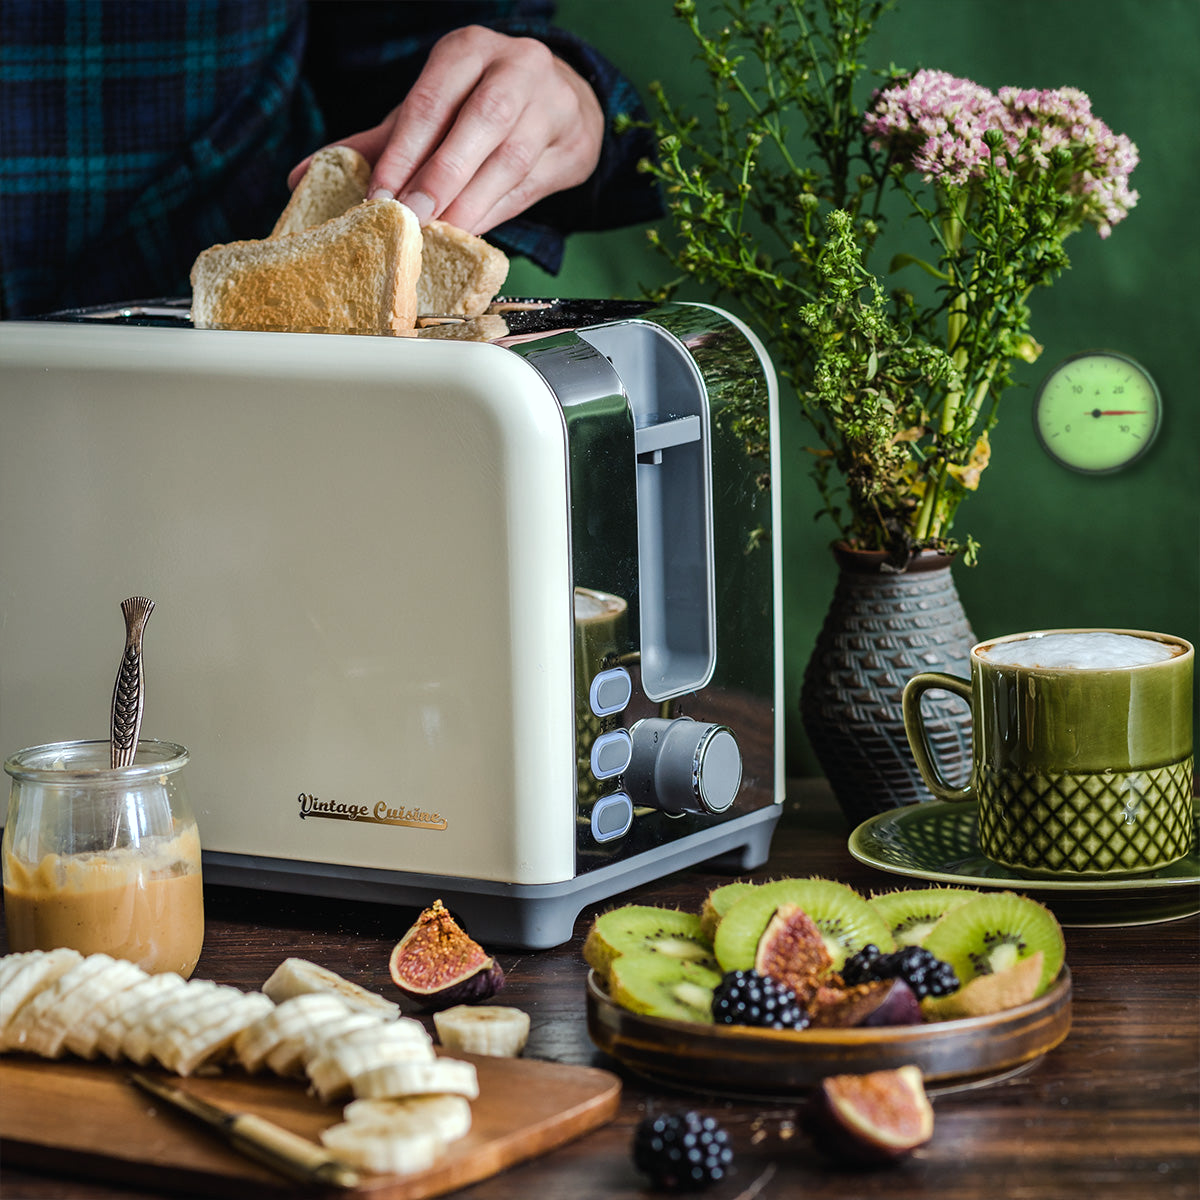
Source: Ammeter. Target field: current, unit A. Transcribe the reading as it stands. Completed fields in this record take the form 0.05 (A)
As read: 26 (A)
